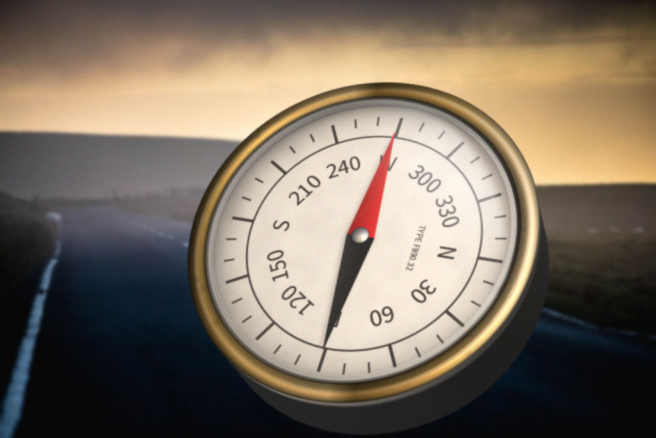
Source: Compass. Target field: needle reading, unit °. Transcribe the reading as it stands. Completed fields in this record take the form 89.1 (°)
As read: 270 (°)
